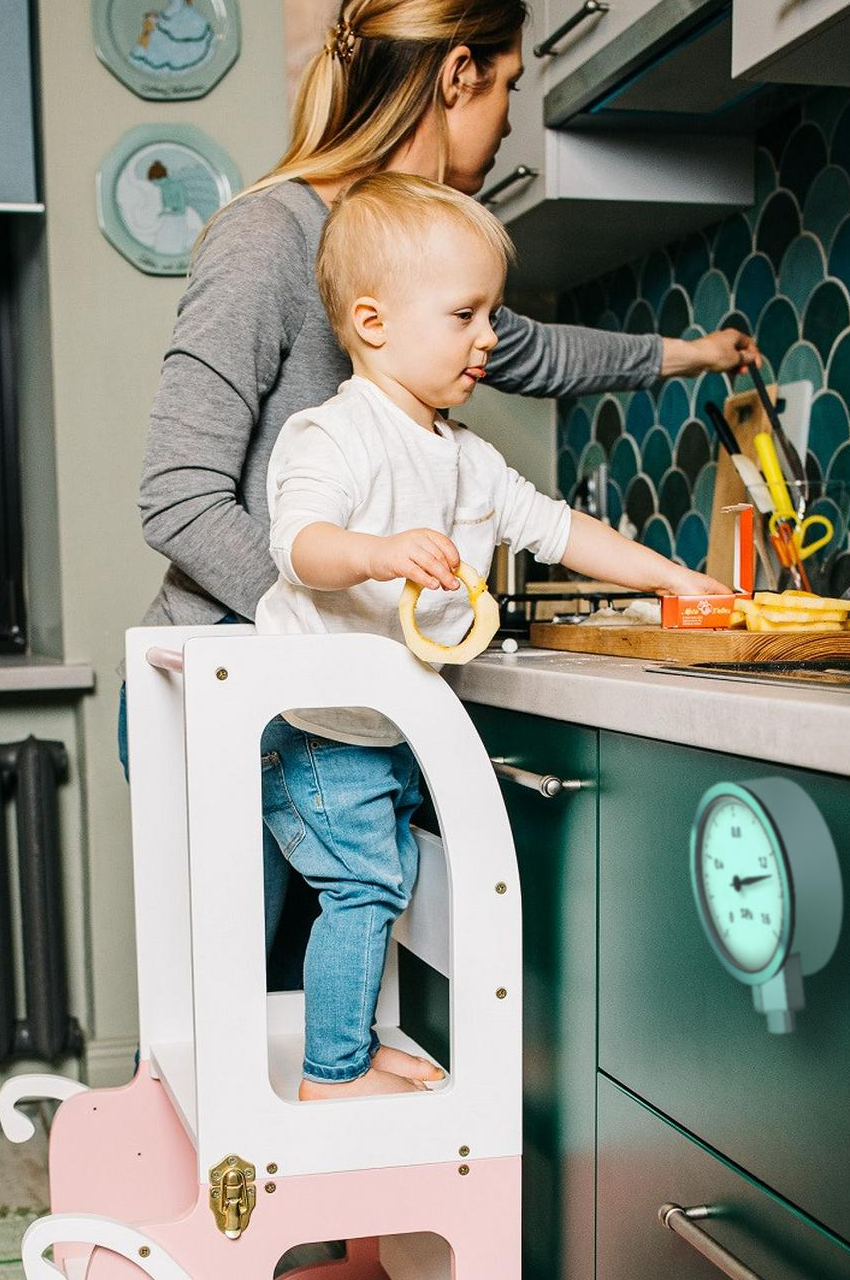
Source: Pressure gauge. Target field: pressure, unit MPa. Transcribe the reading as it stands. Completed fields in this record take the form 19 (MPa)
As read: 1.3 (MPa)
